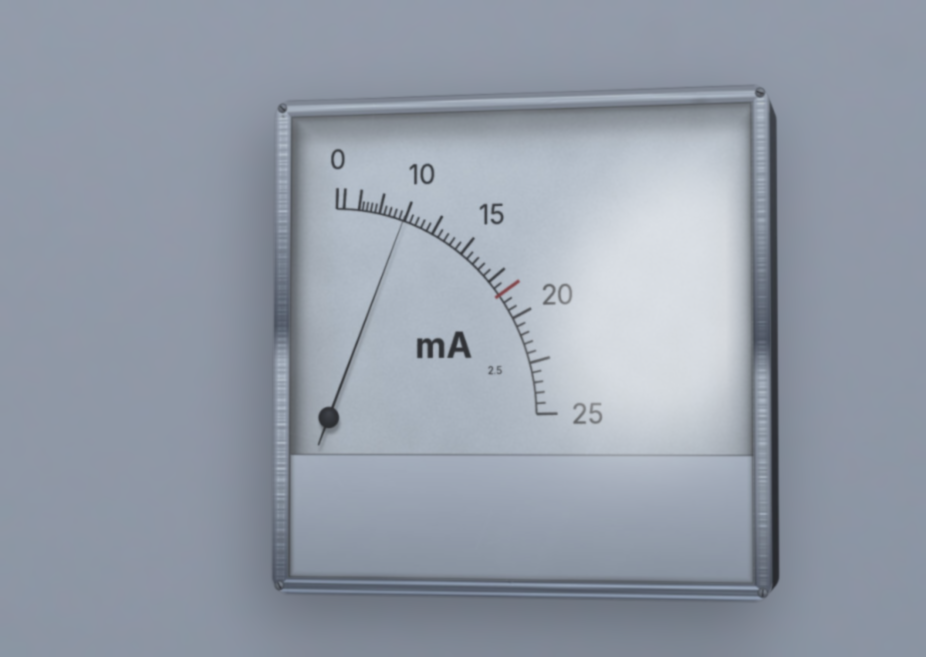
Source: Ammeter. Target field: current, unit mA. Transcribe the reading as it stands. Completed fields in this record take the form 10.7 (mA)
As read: 10 (mA)
